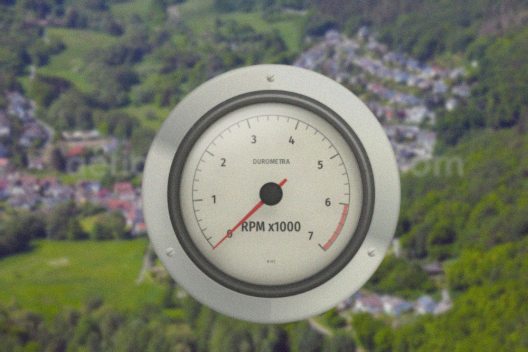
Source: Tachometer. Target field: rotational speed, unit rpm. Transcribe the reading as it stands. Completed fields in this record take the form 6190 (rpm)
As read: 0 (rpm)
